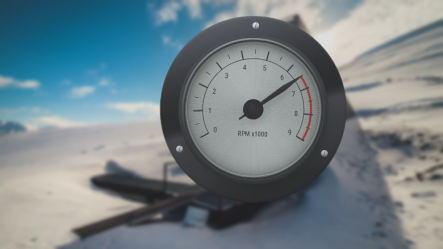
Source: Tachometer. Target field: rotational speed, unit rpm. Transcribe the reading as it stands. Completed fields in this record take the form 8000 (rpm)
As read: 6500 (rpm)
